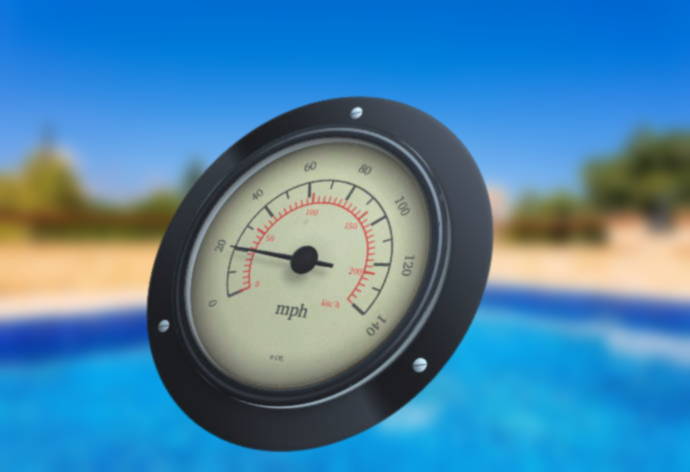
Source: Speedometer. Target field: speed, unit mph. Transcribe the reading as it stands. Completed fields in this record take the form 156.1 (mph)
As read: 20 (mph)
